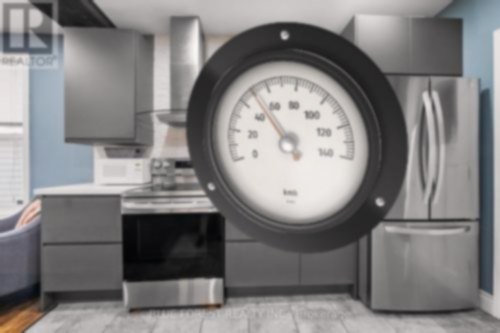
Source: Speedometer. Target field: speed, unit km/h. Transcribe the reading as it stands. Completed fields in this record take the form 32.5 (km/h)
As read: 50 (km/h)
